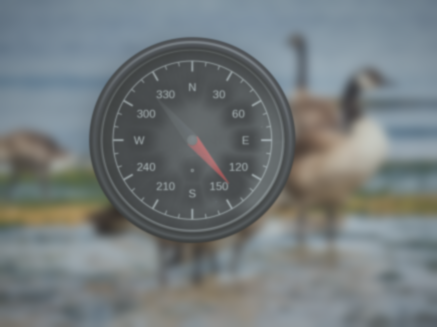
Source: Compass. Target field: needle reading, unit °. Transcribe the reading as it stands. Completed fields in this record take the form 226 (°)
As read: 140 (°)
